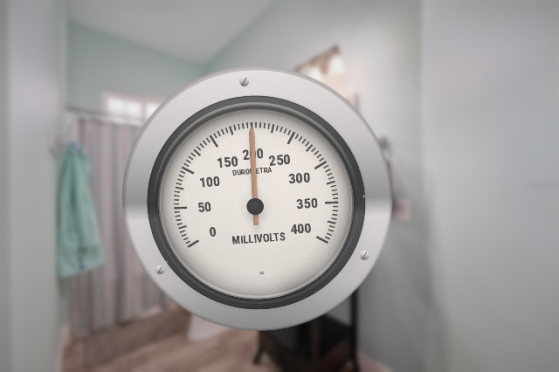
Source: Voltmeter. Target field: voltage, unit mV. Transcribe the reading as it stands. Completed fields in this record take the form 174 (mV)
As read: 200 (mV)
